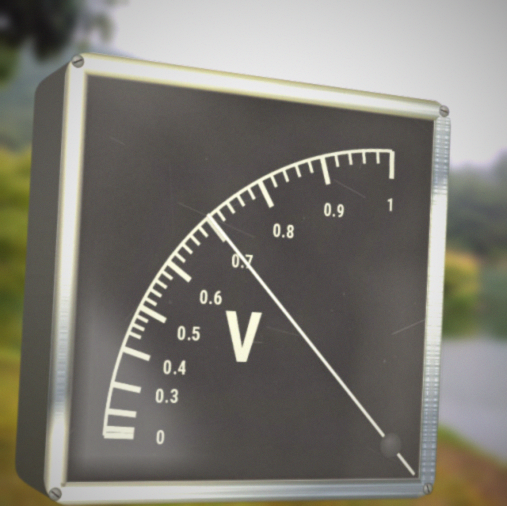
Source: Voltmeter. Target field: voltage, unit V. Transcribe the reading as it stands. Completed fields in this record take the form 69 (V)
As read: 0.7 (V)
